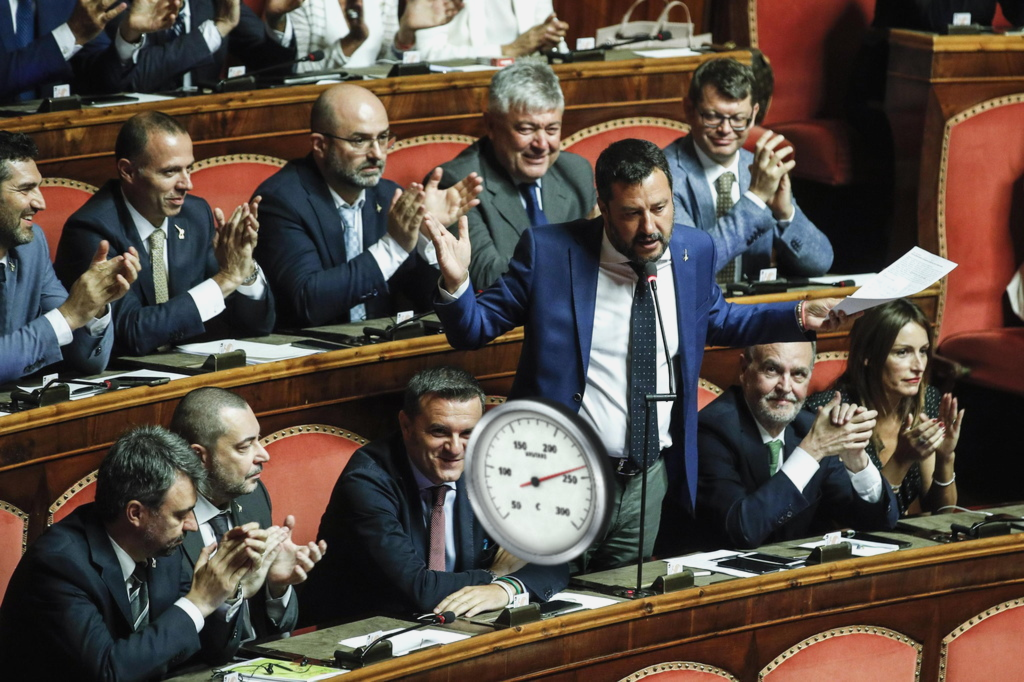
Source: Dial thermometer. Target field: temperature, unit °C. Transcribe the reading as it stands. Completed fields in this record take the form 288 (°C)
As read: 240 (°C)
